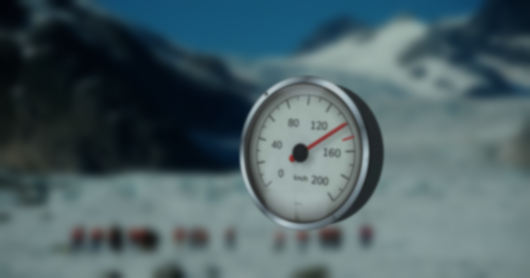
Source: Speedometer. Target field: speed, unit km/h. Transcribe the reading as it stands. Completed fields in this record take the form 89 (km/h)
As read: 140 (km/h)
